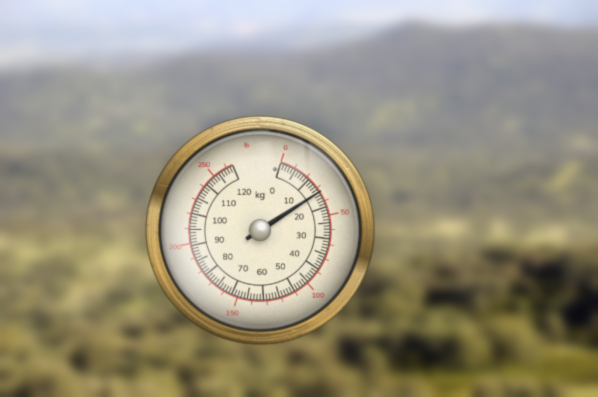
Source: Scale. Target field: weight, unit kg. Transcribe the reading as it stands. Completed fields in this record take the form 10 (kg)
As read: 15 (kg)
